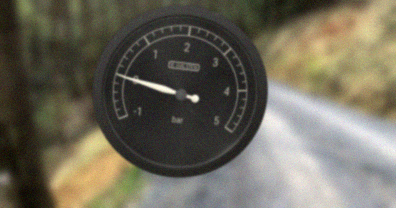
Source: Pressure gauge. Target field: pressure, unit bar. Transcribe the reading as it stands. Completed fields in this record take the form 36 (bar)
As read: 0 (bar)
